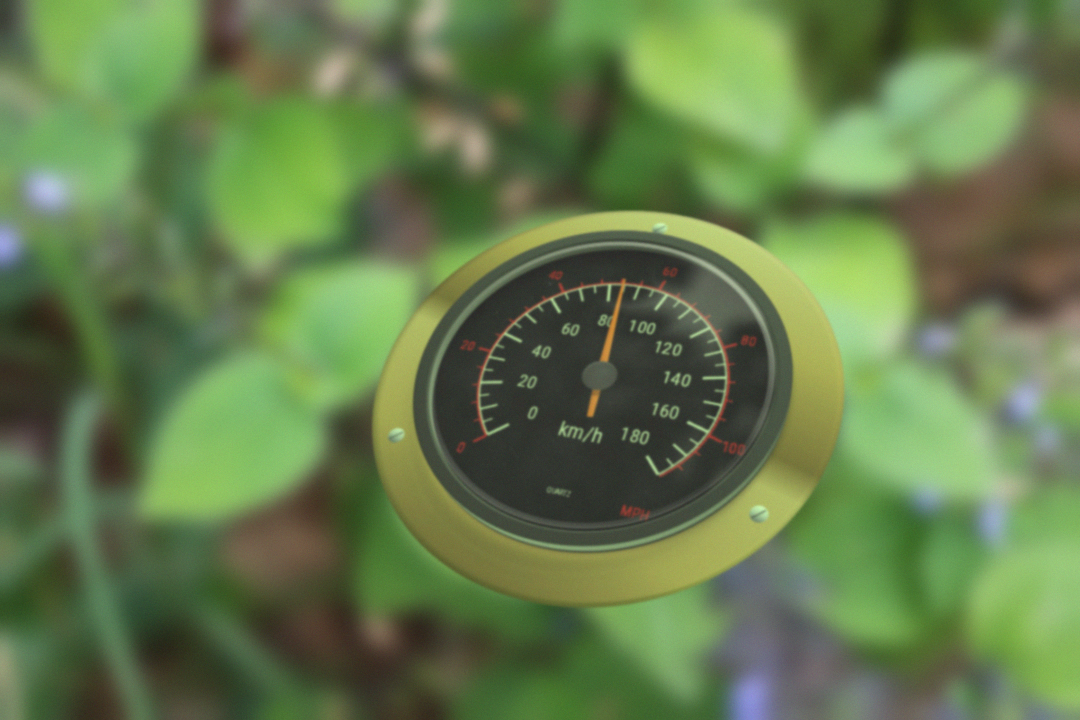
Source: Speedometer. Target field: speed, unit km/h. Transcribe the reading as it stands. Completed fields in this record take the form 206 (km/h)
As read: 85 (km/h)
